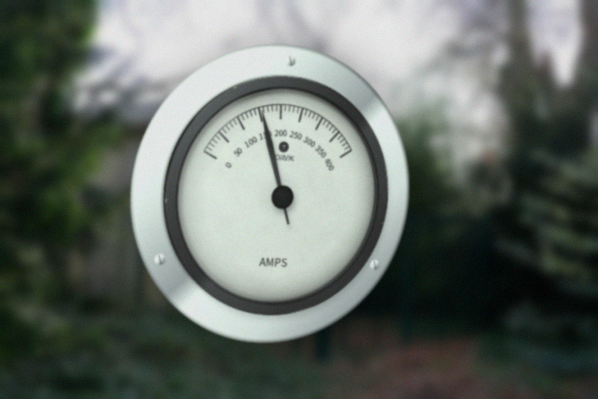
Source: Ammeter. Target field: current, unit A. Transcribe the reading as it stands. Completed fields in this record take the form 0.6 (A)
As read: 150 (A)
